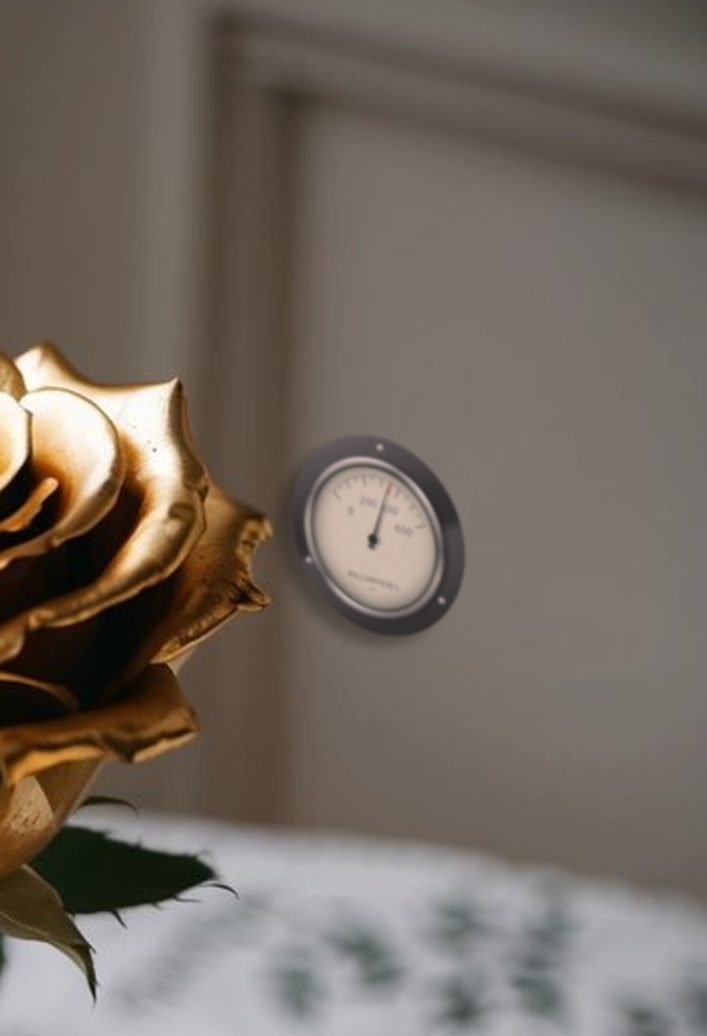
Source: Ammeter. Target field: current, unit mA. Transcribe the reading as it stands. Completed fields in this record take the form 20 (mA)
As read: 350 (mA)
